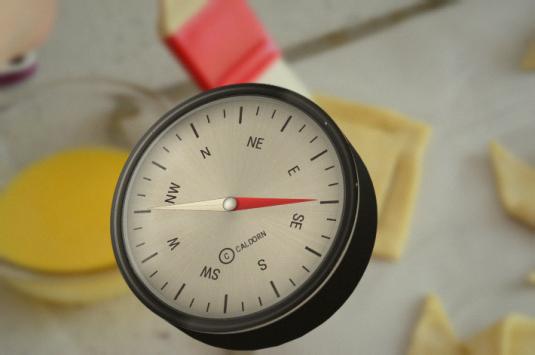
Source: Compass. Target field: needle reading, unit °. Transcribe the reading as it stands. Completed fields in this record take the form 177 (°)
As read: 120 (°)
